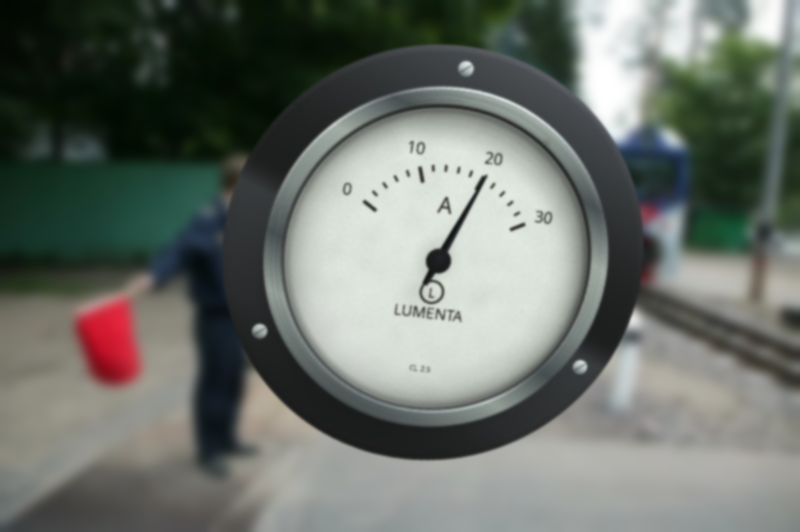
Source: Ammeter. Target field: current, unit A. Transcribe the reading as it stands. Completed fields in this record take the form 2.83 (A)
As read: 20 (A)
